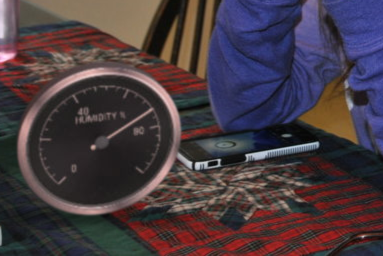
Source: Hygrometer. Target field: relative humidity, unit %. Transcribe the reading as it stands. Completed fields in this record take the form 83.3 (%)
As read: 72 (%)
